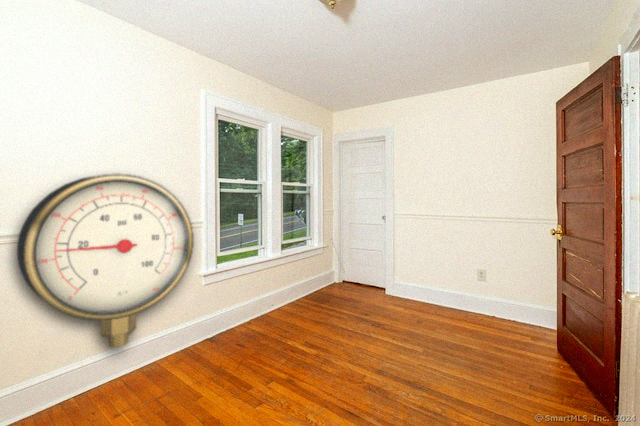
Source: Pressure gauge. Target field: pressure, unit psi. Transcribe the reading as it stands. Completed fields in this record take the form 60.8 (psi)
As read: 17.5 (psi)
